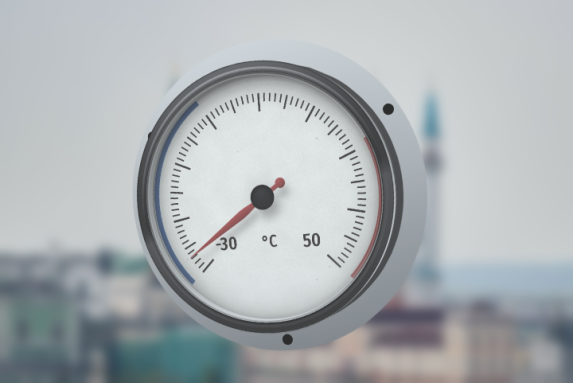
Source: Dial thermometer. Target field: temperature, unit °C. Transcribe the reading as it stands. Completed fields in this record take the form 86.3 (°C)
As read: -27 (°C)
